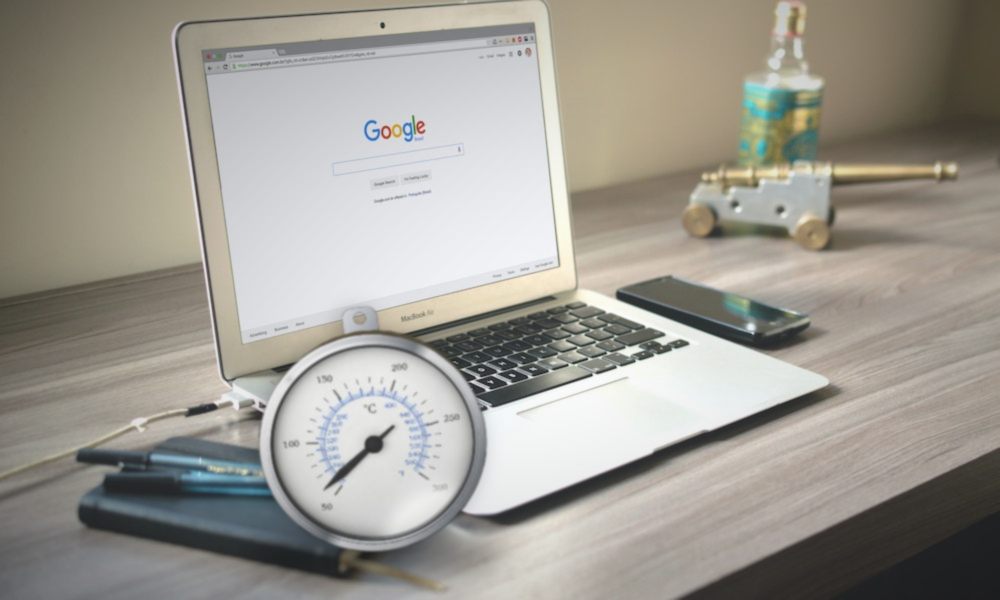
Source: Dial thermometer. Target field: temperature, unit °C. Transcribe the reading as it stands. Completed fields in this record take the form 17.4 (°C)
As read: 60 (°C)
